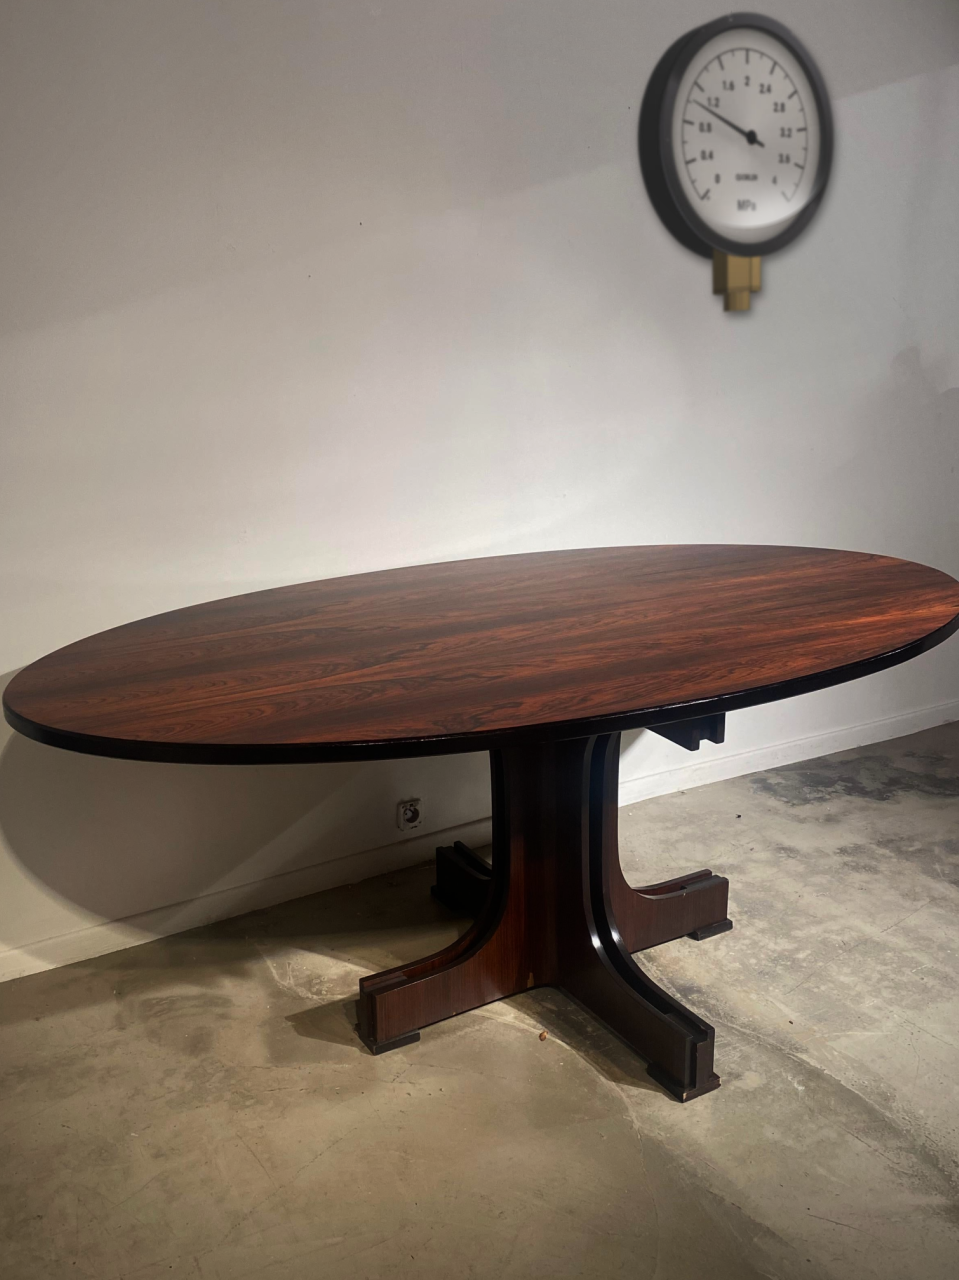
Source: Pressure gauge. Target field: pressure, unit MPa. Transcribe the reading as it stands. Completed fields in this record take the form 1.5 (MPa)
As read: 1 (MPa)
